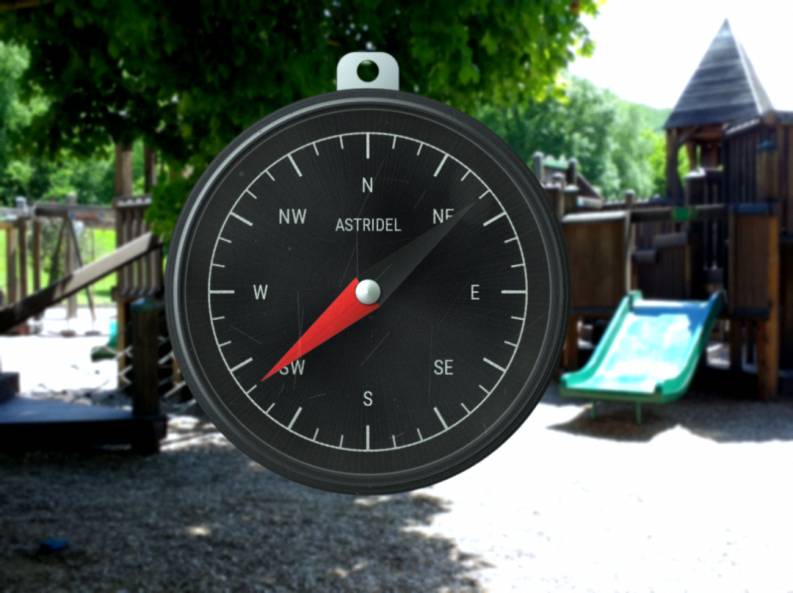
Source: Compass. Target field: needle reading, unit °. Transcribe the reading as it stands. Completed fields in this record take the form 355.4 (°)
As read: 230 (°)
